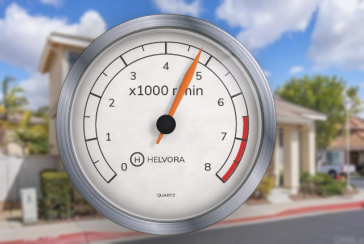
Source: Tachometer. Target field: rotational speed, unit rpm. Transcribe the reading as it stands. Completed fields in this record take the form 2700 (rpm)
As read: 4750 (rpm)
